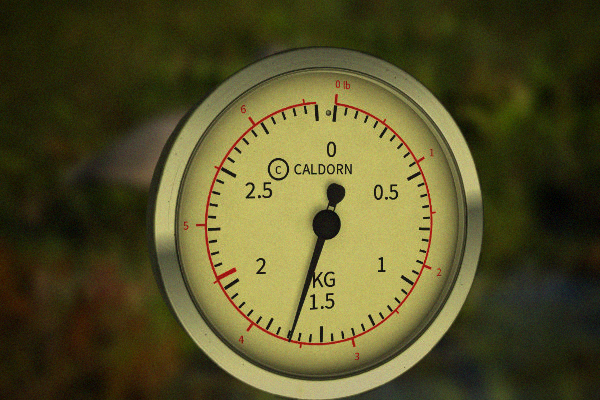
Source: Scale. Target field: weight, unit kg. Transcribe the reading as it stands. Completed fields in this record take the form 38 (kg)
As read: 1.65 (kg)
